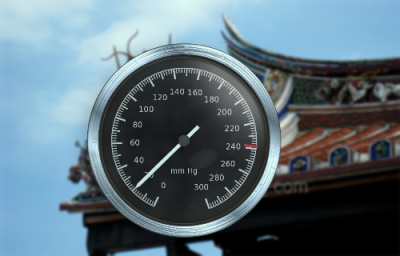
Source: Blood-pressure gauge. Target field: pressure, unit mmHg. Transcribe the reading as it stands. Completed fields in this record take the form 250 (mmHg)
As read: 20 (mmHg)
